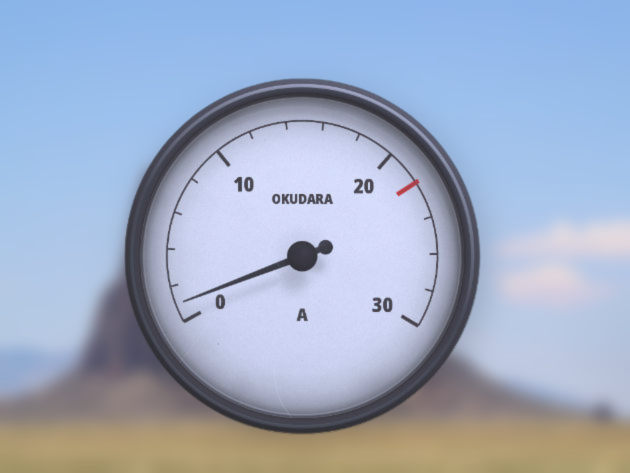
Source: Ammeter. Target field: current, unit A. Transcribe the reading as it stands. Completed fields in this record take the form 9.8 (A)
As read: 1 (A)
